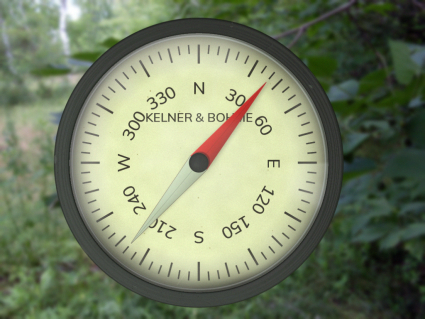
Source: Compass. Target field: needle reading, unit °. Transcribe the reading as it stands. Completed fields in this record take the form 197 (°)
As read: 40 (°)
